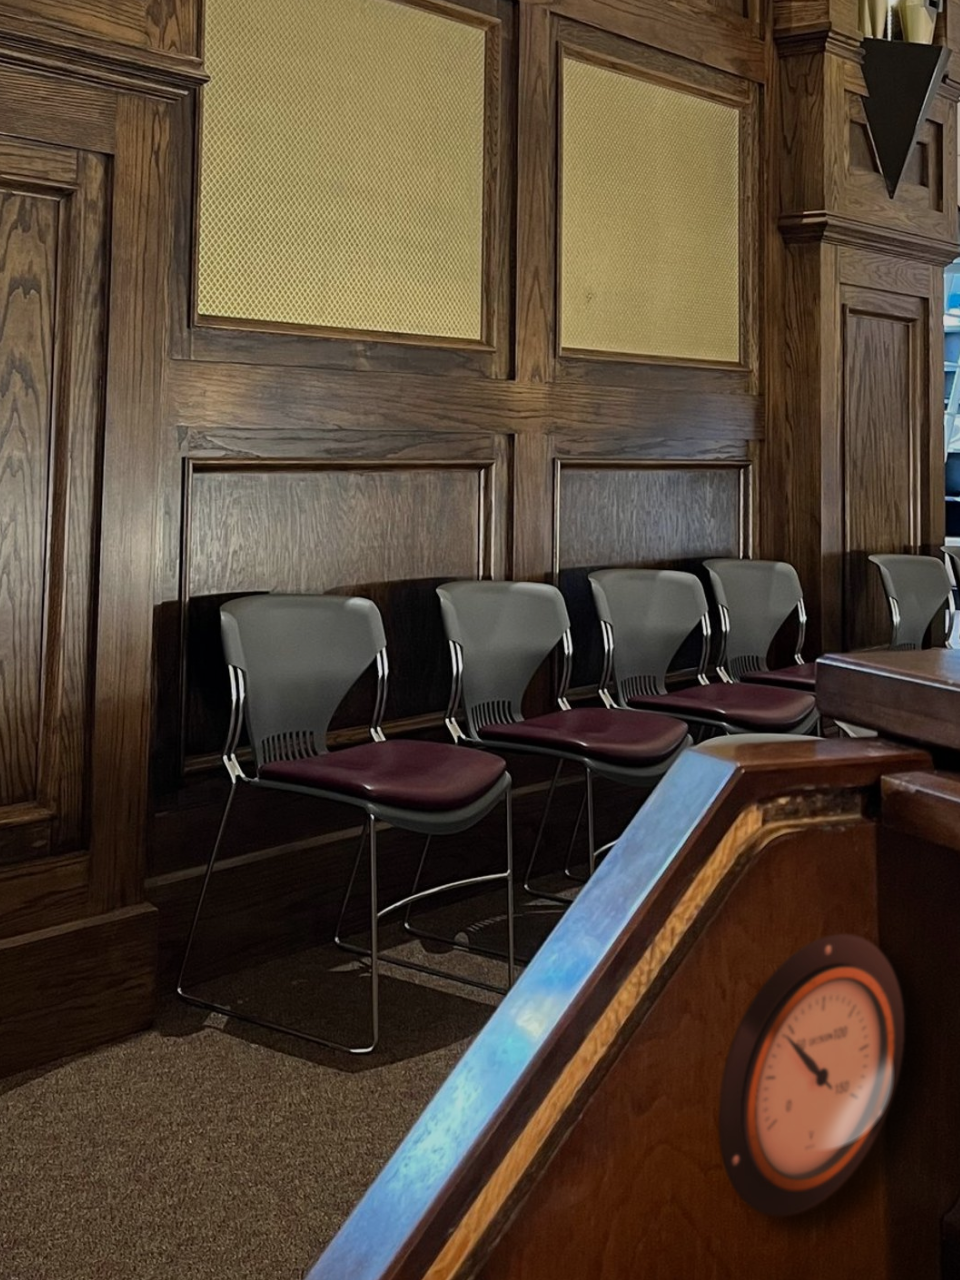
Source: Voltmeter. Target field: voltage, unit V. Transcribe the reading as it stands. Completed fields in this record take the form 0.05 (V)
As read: 45 (V)
